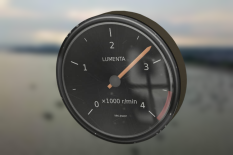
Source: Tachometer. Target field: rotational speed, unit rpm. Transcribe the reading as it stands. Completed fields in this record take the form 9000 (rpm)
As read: 2750 (rpm)
